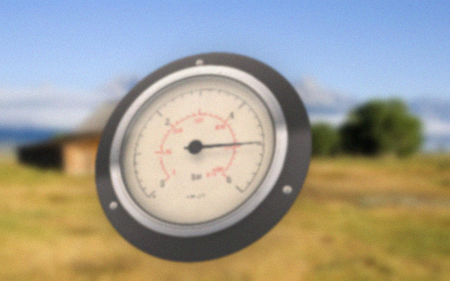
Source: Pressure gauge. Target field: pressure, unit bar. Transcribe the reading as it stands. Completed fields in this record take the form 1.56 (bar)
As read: 5 (bar)
